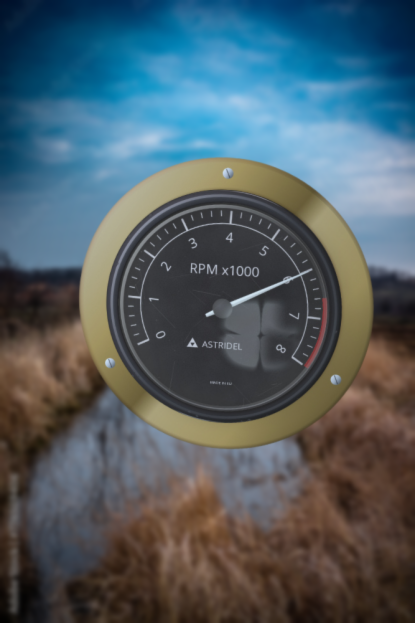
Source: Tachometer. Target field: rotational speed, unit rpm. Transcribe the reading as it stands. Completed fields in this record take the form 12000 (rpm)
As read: 6000 (rpm)
